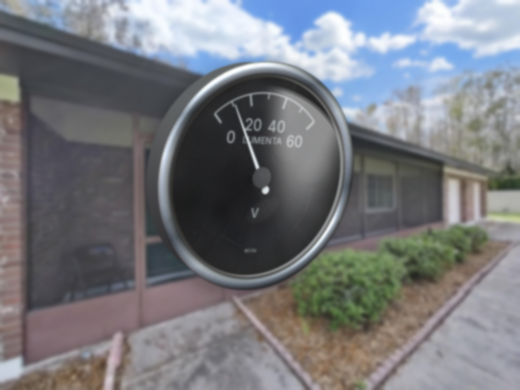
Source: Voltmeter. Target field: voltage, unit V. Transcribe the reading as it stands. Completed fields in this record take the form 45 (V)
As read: 10 (V)
